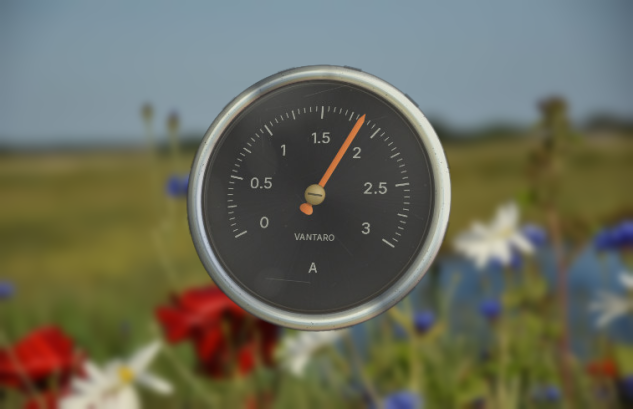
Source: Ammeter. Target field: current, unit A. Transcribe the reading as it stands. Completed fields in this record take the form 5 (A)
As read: 1.85 (A)
